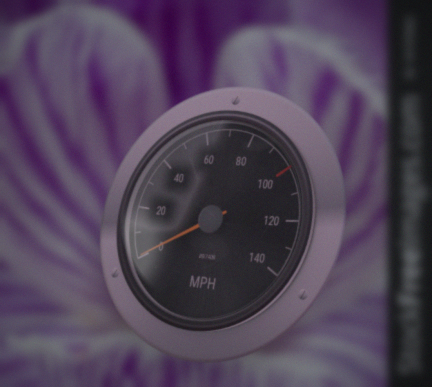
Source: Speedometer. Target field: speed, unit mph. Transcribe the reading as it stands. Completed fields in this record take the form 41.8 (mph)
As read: 0 (mph)
